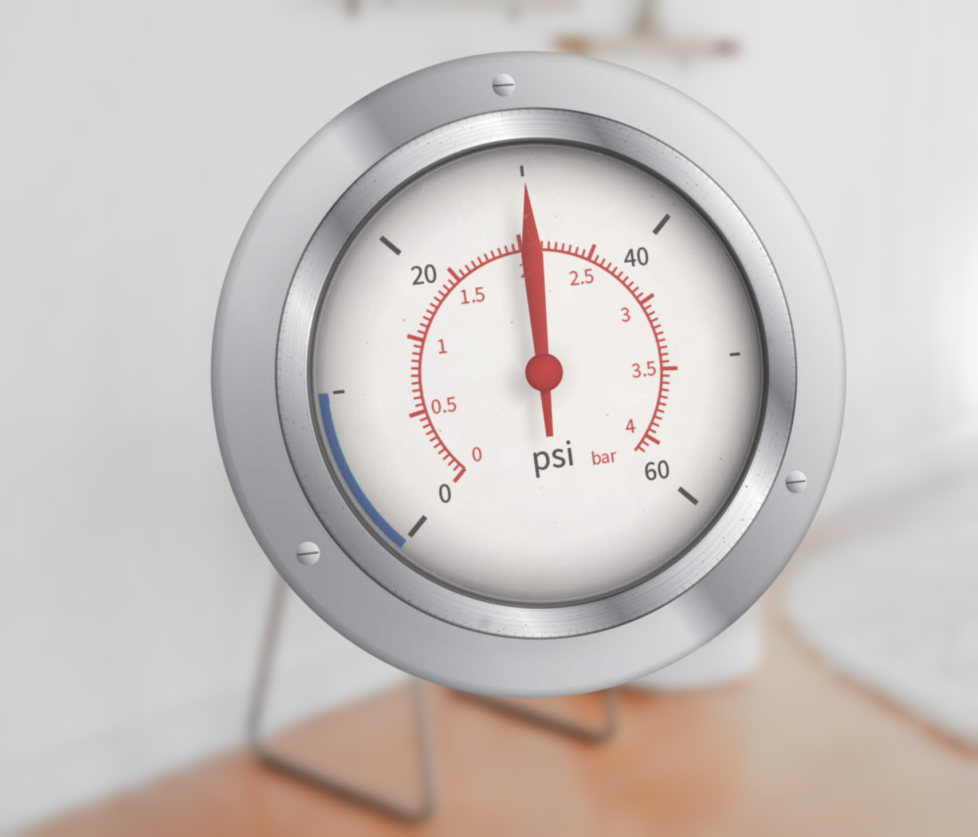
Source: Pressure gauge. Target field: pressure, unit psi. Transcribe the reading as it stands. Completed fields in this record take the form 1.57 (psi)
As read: 30 (psi)
